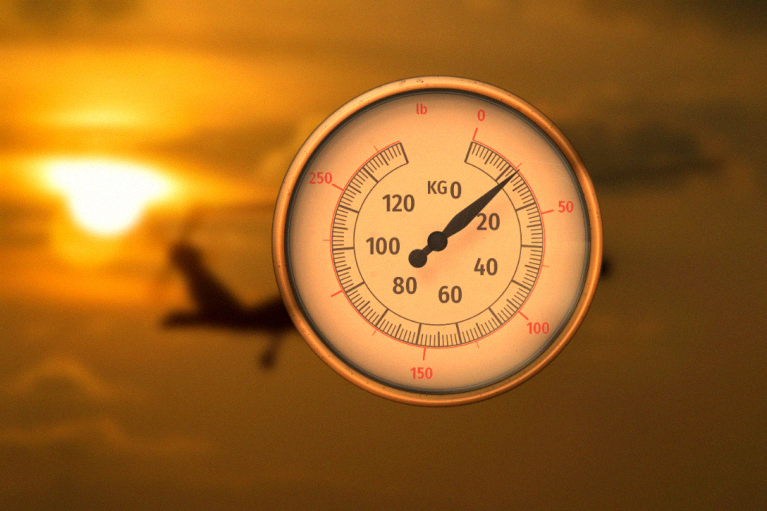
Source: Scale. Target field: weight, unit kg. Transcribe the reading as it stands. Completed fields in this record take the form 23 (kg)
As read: 12 (kg)
